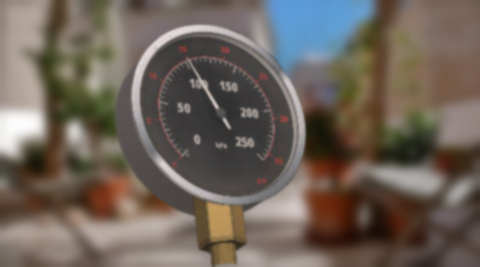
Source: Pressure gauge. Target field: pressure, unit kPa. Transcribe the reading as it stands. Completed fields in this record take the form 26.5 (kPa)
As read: 100 (kPa)
